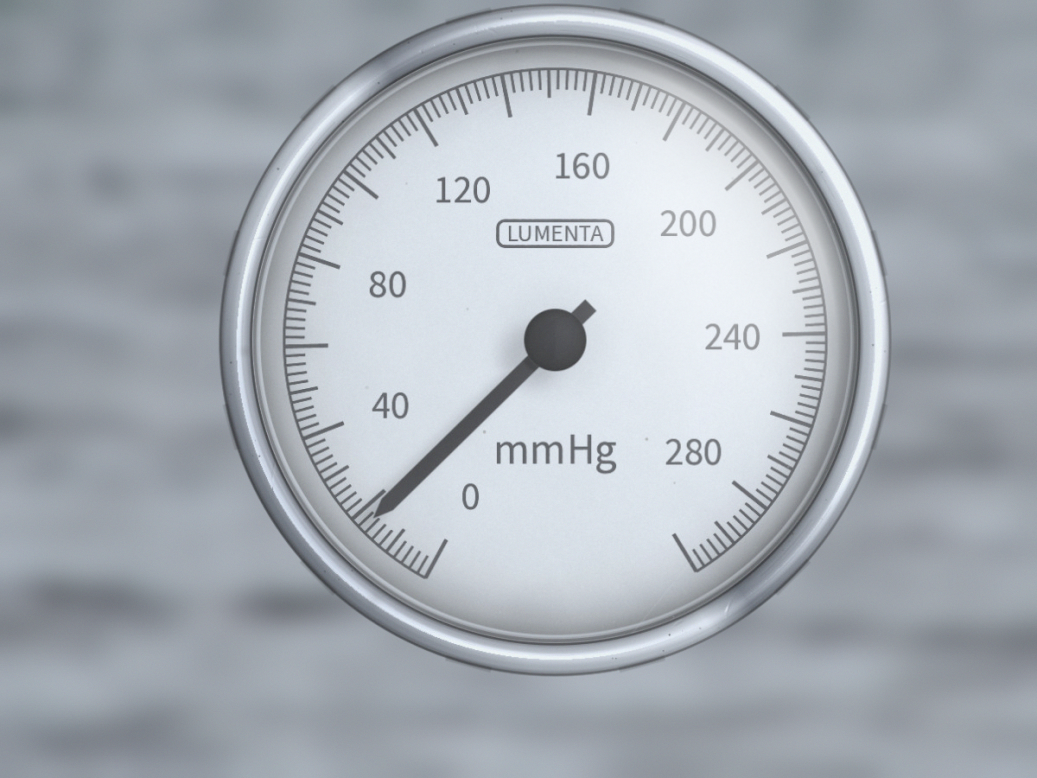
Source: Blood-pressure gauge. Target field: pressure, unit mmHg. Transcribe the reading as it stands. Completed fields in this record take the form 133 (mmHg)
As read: 17 (mmHg)
